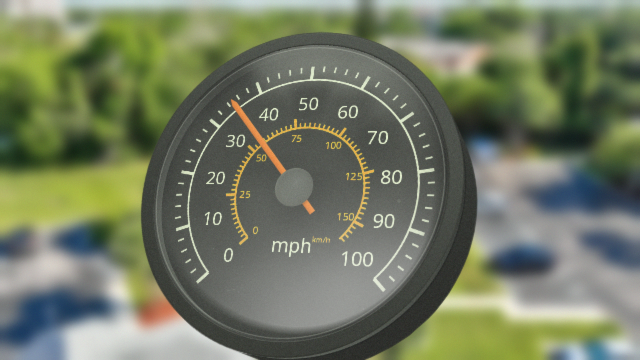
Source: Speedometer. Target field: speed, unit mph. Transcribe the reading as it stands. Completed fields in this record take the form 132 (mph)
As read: 35 (mph)
